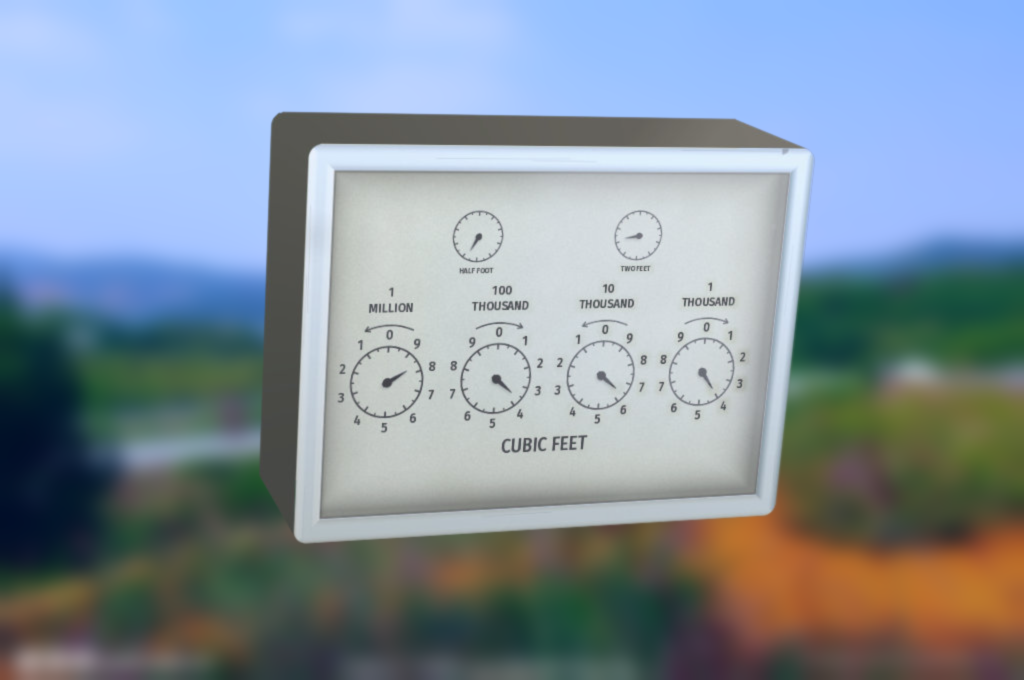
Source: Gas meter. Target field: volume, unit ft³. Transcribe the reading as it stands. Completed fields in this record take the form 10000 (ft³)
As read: 836400 (ft³)
